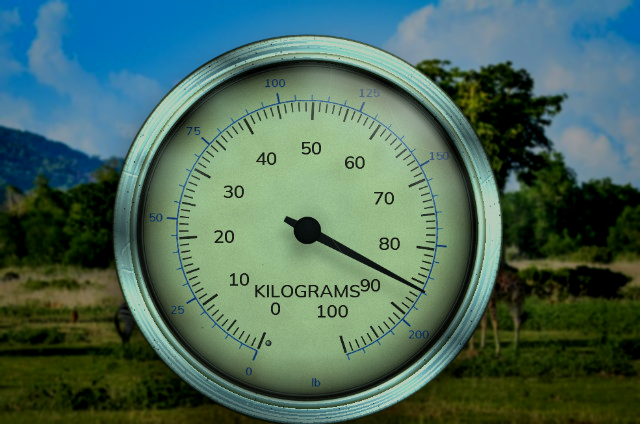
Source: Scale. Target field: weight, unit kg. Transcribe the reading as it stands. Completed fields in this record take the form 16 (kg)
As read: 86 (kg)
